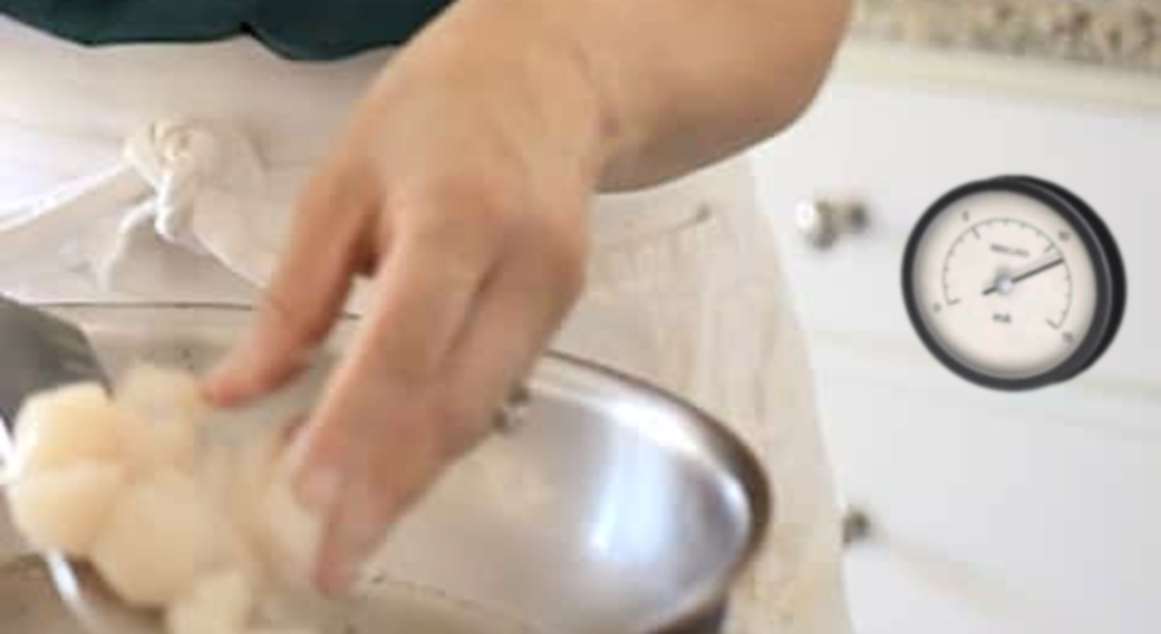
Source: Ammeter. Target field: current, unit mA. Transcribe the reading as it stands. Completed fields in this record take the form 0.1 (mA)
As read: 11 (mA)
